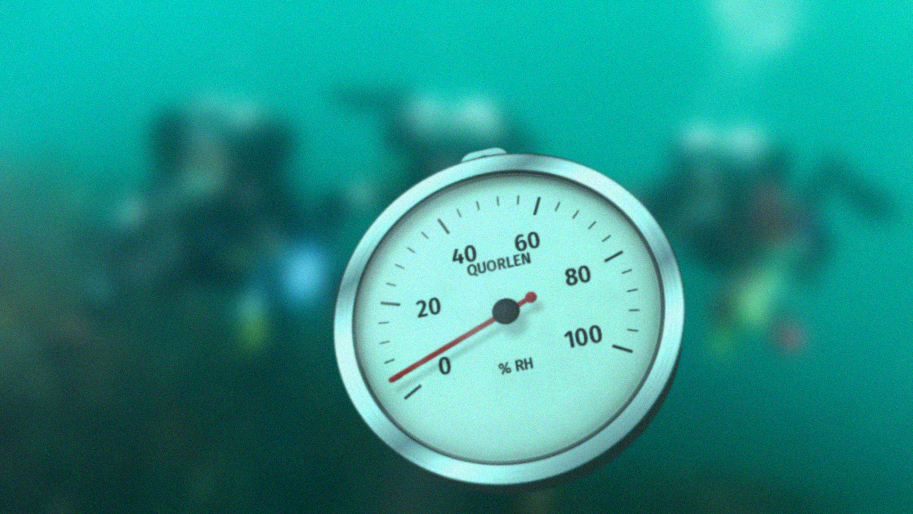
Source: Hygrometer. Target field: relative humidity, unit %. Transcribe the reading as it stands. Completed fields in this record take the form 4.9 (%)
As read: 4 (%)
